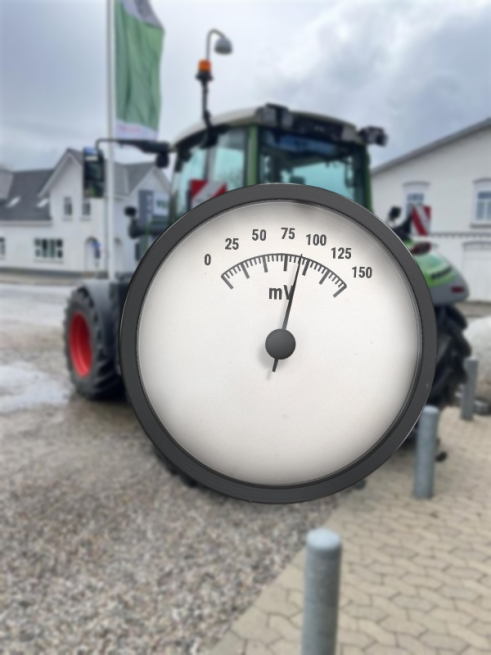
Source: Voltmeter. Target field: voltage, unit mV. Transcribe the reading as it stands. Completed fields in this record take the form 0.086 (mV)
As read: 90 (mV)
